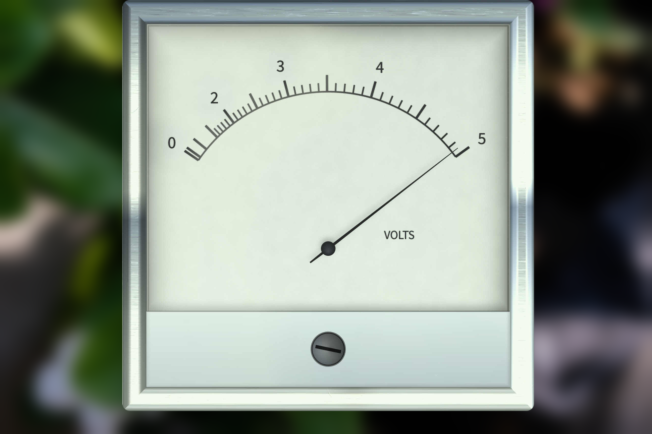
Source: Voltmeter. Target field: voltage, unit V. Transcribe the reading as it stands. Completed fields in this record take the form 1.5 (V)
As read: 4.95 (V)
